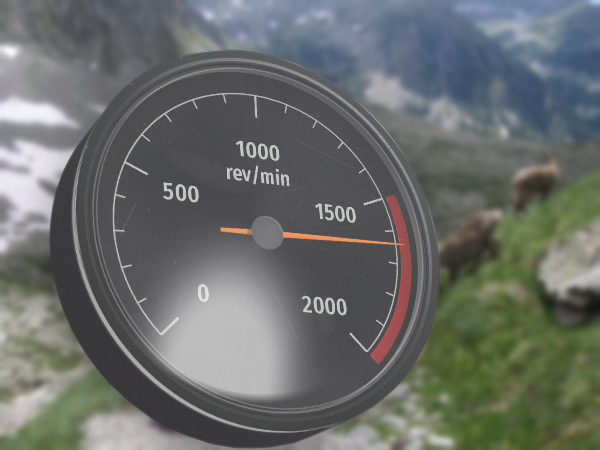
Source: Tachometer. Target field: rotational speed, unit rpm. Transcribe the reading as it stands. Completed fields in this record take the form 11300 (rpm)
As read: 1650 (rpm)
